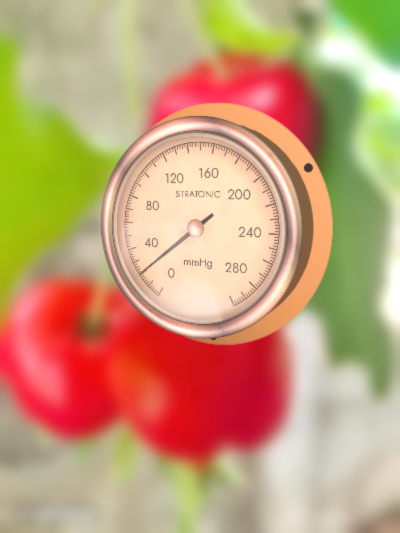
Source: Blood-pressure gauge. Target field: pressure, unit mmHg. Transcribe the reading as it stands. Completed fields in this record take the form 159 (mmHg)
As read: 20 (mmHg)
